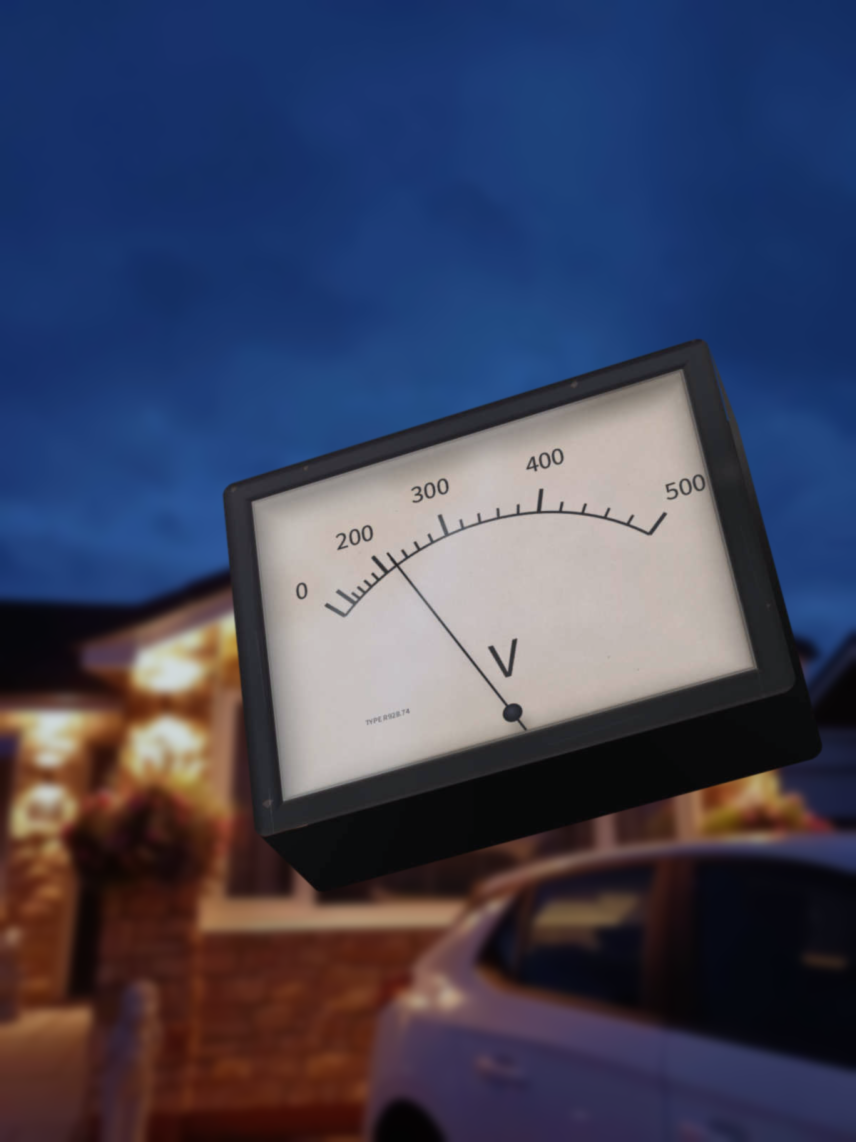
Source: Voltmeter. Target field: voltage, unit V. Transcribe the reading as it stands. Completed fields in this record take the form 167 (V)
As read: 220 (V)
